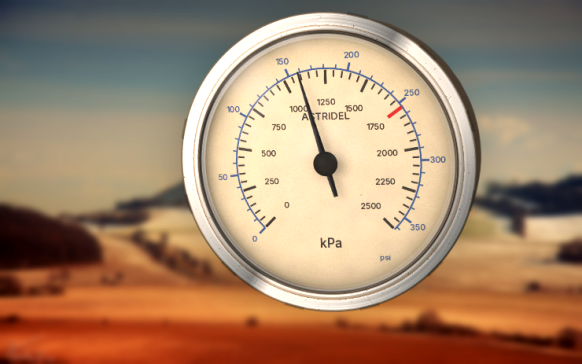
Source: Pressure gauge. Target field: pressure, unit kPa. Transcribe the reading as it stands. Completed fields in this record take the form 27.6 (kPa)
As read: 1100 (kPa)
